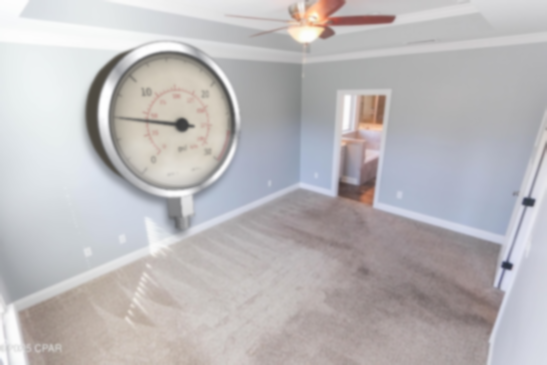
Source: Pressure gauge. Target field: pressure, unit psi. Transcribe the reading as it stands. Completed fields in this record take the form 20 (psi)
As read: 6 (psi)
